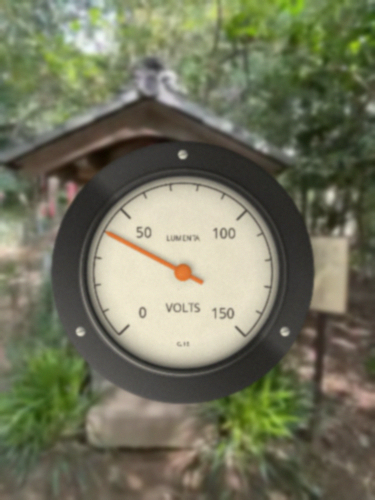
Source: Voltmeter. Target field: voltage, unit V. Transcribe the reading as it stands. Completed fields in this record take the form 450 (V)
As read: 40 (V)
